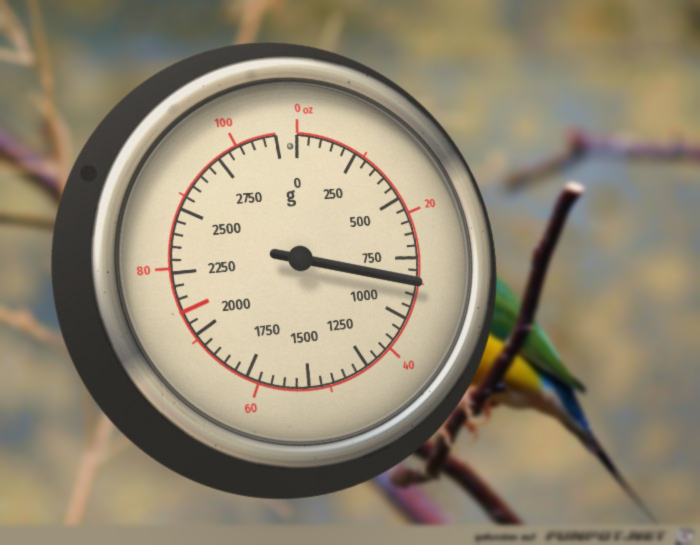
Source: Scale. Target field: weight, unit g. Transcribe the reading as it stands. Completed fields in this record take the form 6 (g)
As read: 850 (g)
